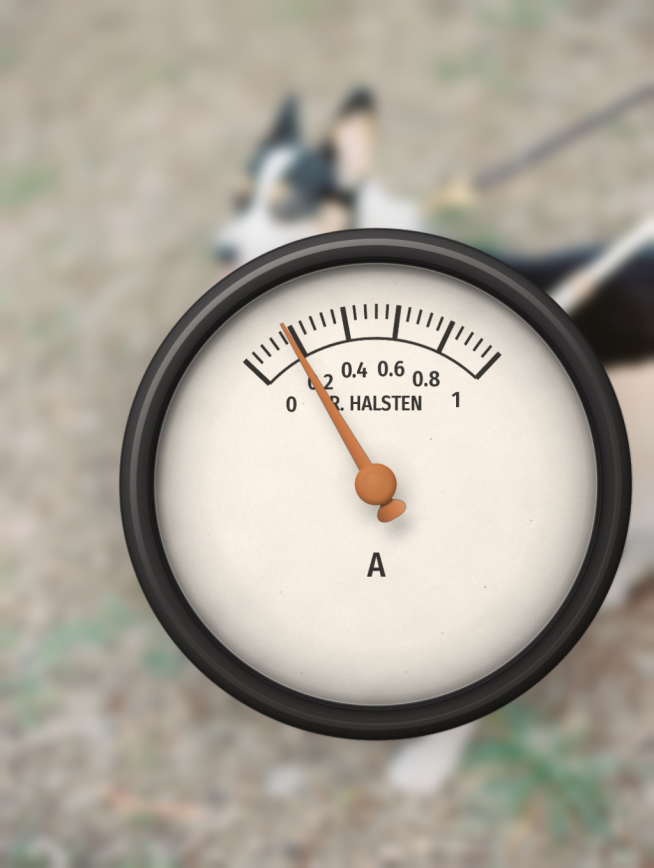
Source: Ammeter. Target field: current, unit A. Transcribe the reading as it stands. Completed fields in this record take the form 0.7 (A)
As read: 0.18 (A)
